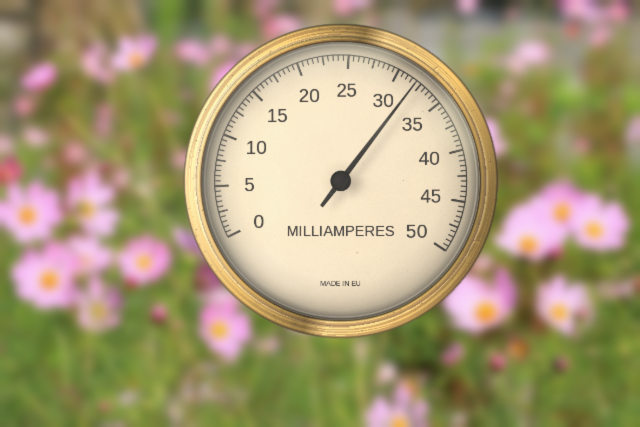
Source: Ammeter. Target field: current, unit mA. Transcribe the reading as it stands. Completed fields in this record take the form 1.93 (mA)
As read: 32 (mA)
